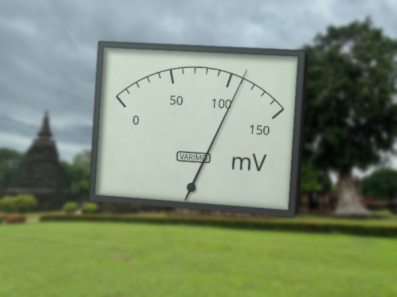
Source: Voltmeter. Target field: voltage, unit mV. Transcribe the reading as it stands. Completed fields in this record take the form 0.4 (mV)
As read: 110 (mV)
